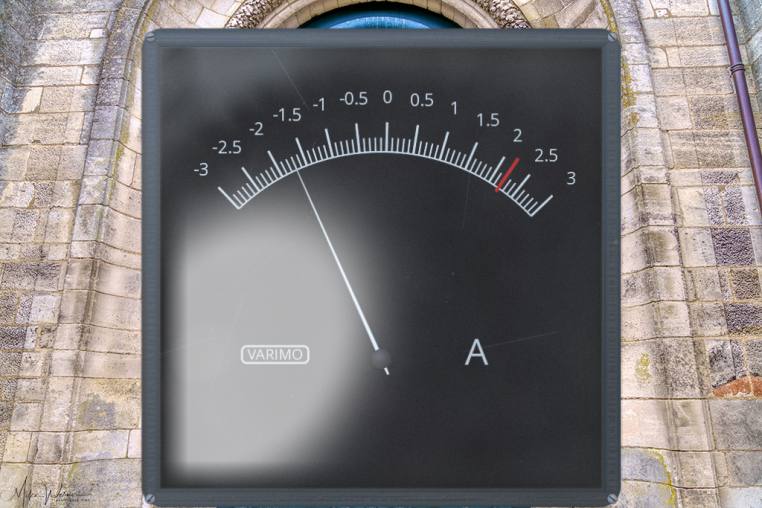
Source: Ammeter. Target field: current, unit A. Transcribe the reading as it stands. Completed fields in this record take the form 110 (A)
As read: -1.7 (A)
